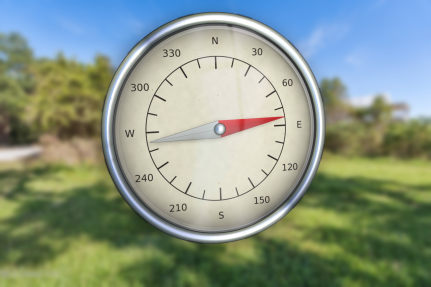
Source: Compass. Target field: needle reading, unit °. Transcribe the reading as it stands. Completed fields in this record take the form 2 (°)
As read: 82.5 (°)
